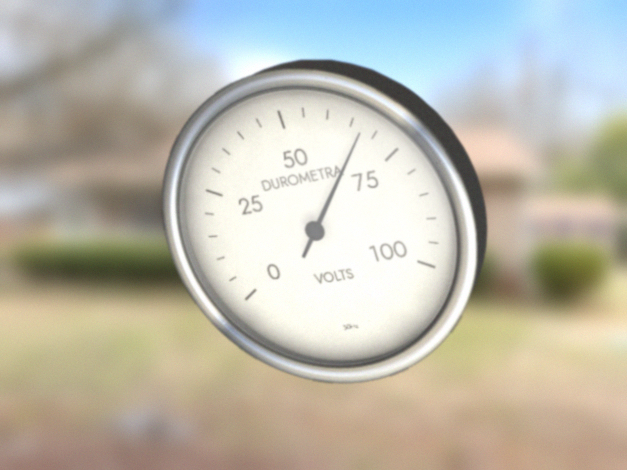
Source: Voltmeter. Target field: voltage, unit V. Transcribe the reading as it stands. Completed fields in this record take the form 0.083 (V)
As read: 67.5 (V)
